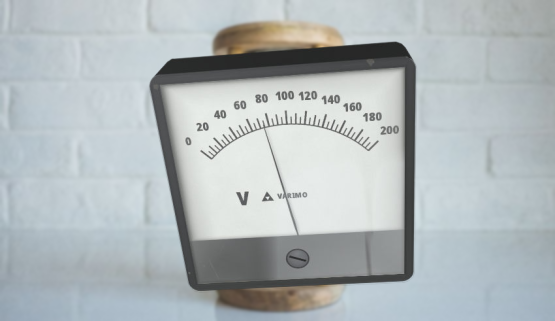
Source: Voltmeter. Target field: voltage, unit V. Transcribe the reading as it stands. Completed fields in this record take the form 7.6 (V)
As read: 75 (V)
